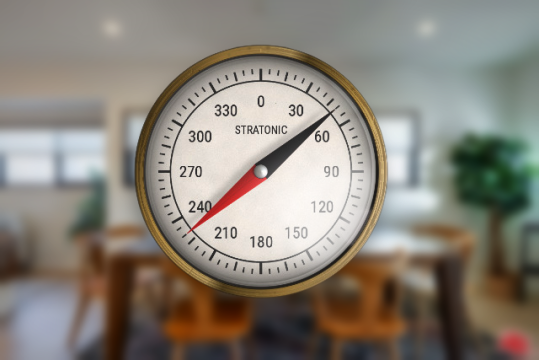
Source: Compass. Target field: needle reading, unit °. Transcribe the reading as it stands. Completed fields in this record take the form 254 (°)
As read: 230 (°)
